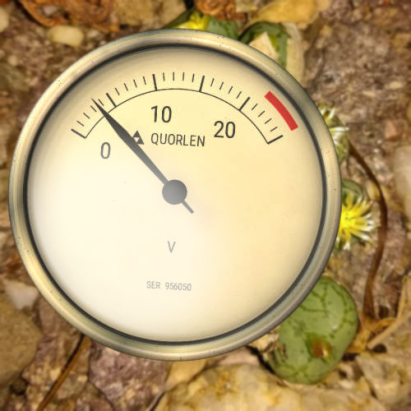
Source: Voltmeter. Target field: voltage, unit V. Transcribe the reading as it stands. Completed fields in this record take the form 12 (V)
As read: 3.5 (V)
